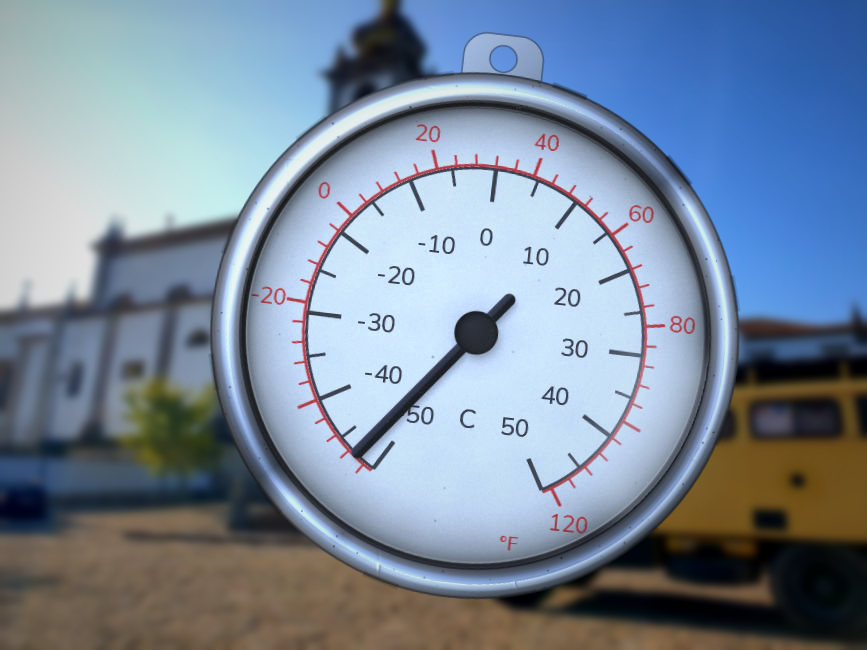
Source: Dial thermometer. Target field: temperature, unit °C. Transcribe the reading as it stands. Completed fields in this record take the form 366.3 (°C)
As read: -47.5 (°C)
